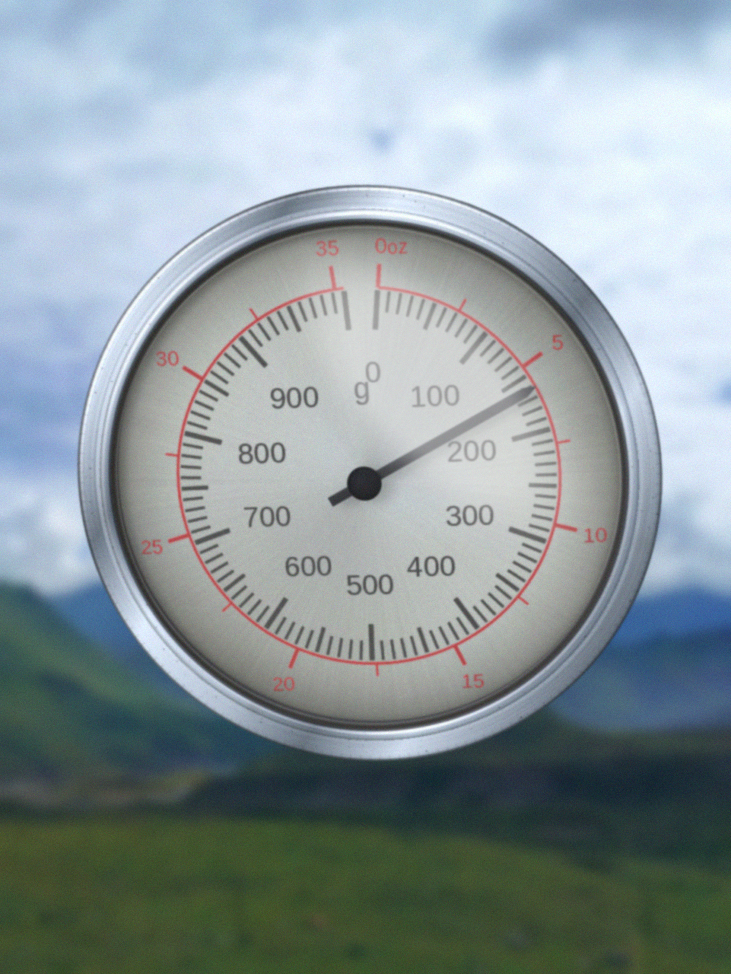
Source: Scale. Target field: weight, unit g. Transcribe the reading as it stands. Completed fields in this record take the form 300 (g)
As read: 160 (g)
